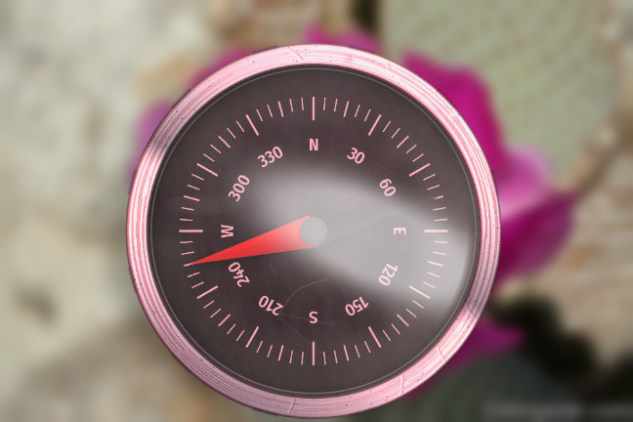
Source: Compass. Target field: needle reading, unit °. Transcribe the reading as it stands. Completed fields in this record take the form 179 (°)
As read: 255 (°)
